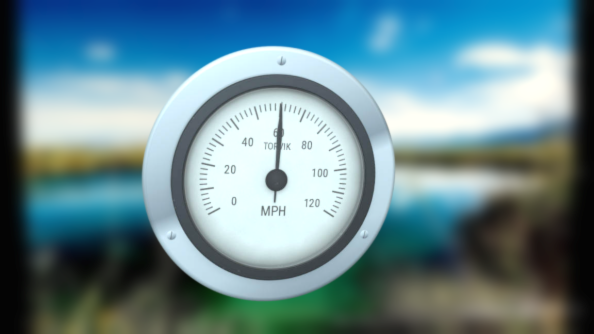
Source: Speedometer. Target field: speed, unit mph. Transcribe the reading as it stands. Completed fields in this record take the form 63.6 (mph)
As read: 60 (mph)
